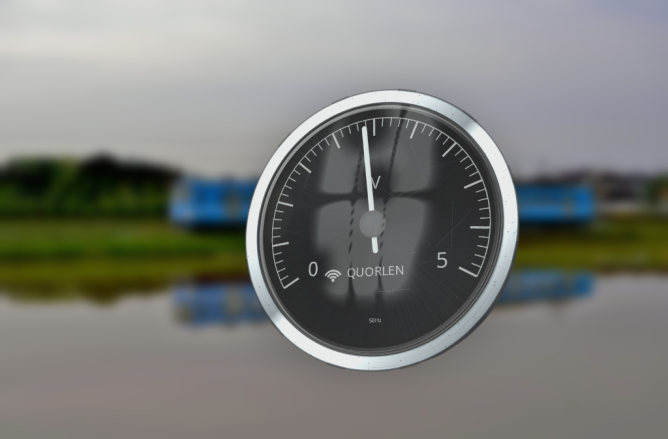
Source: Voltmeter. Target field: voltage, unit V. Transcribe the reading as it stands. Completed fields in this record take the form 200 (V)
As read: 2.4 (V)
